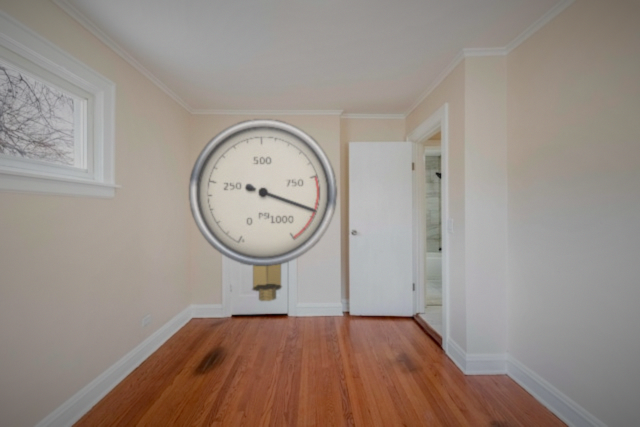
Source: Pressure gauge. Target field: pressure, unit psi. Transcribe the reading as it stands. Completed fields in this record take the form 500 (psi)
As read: 875 (psi)
